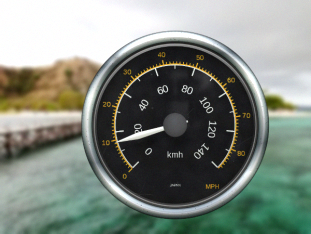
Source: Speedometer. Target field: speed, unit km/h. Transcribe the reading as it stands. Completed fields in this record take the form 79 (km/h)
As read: 15 (km/h)
